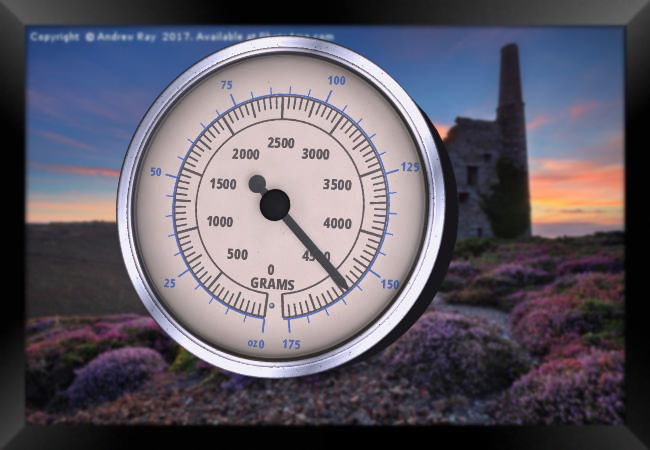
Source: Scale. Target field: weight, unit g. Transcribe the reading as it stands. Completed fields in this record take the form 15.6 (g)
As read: 4450 (g)
